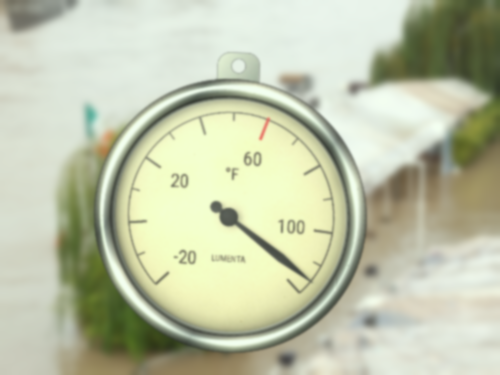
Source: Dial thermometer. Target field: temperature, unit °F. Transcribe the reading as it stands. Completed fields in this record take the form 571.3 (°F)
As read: 115 (°F)
